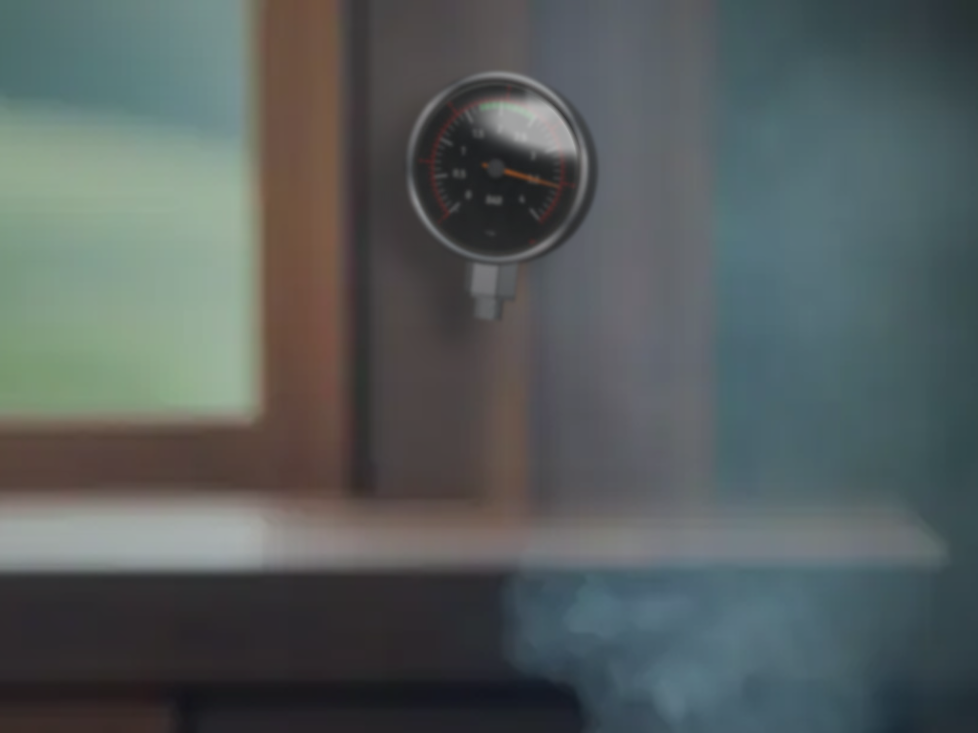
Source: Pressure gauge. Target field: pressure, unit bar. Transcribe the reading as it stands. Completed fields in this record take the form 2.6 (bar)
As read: 3.5 (bar)
